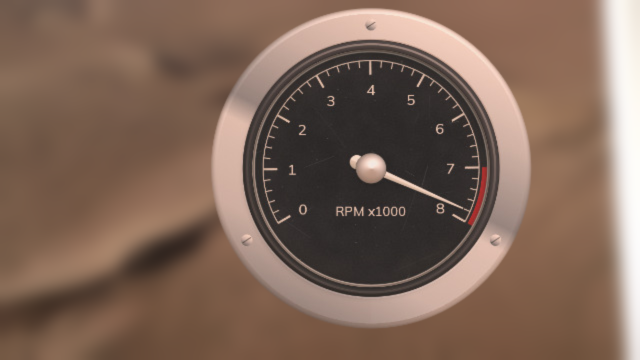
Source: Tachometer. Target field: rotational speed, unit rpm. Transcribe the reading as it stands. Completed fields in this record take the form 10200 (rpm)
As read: 7800 (rpm)
